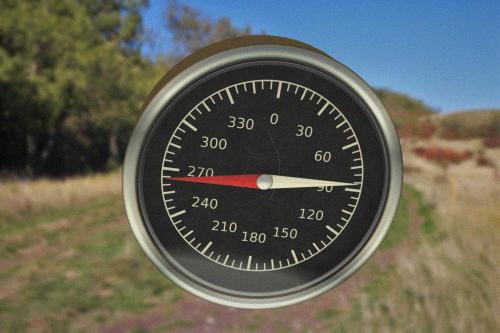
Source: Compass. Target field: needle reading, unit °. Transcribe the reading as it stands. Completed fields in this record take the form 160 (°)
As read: 265 (°)
